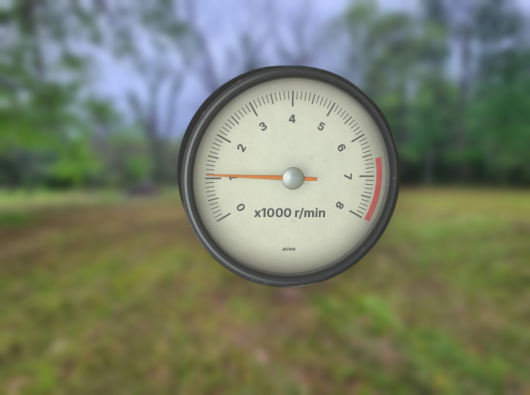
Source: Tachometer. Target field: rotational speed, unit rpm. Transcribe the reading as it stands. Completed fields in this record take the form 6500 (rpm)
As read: 1100 (rpm)
